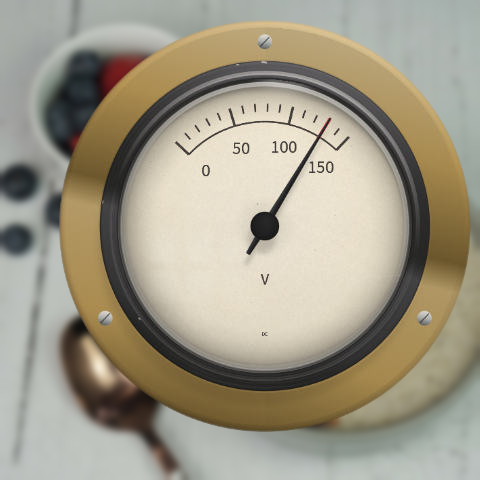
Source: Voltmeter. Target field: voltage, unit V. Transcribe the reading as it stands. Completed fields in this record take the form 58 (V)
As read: 130 (V)
